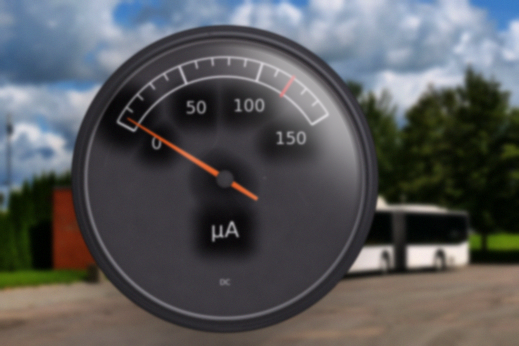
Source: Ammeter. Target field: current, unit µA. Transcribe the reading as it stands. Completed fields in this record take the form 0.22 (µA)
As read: 5 (µA)
